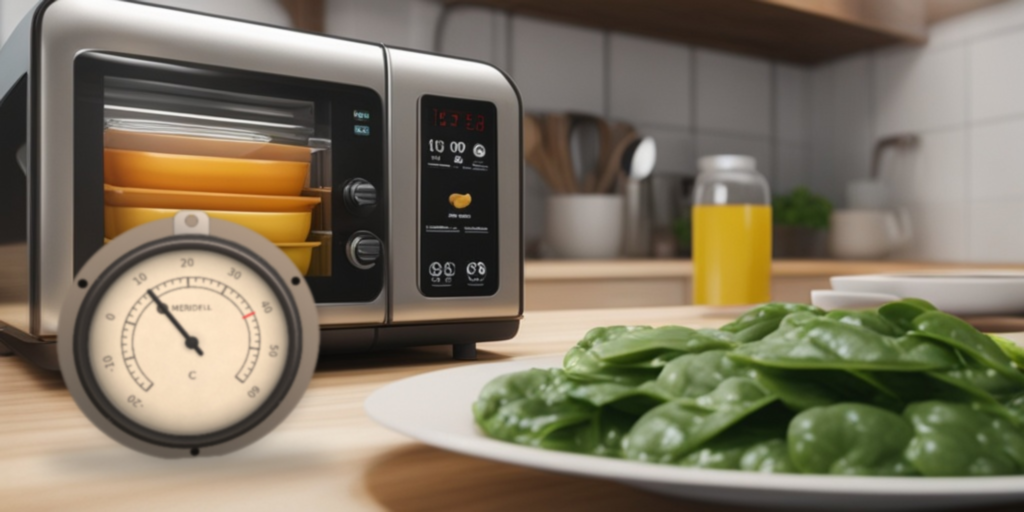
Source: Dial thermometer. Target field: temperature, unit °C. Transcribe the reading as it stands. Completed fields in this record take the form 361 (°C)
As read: 10 (°C)
